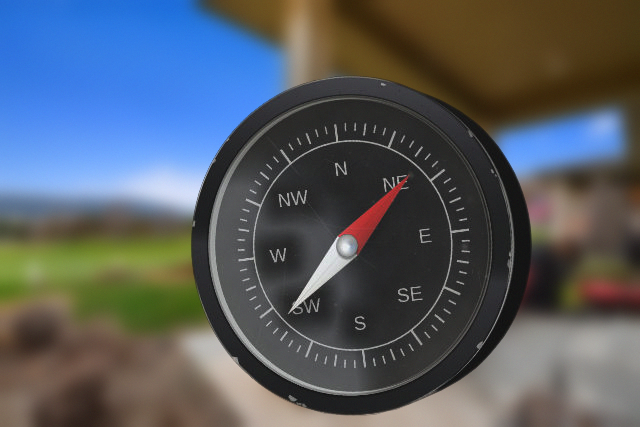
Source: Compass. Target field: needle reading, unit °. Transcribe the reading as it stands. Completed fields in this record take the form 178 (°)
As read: 50 (°)
